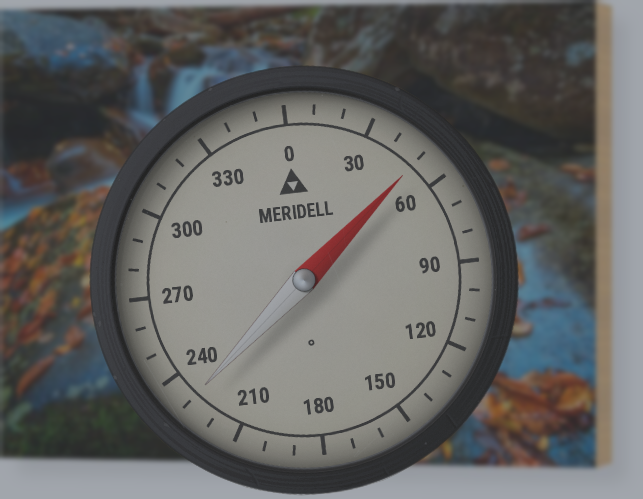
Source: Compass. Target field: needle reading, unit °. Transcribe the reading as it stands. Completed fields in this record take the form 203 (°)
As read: 50 (°)
